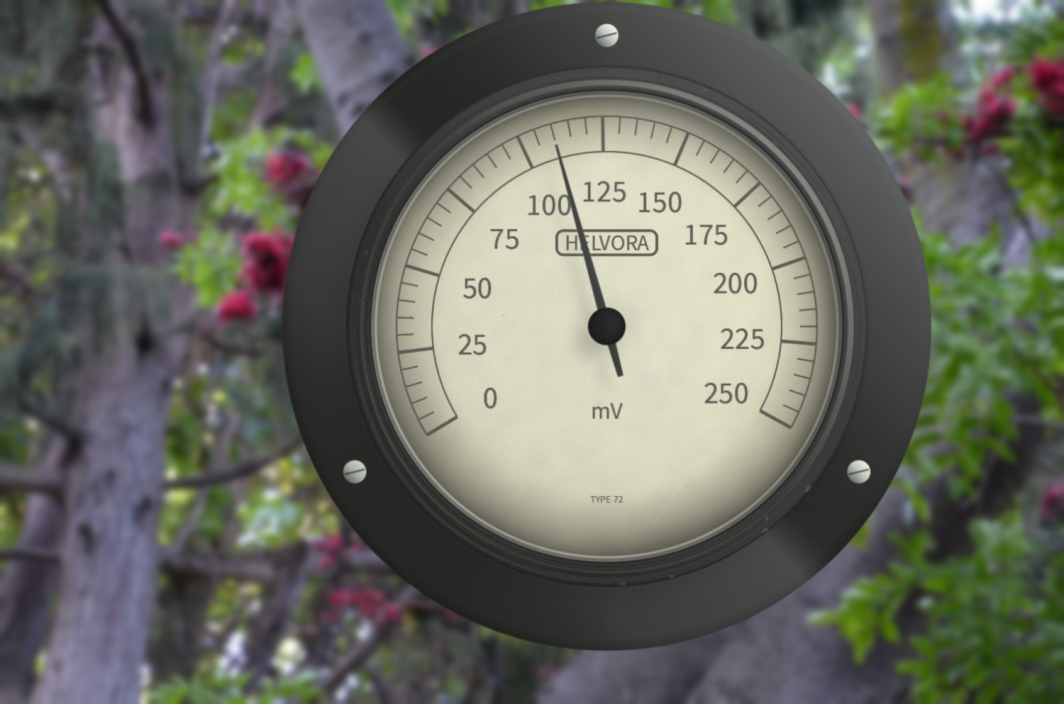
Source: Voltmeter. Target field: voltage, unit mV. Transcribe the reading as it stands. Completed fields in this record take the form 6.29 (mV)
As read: 110 (mV)
